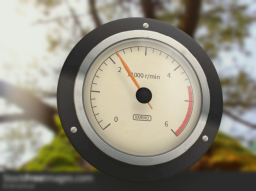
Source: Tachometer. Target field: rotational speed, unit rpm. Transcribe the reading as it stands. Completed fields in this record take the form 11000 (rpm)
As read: 2200 (rpm)
